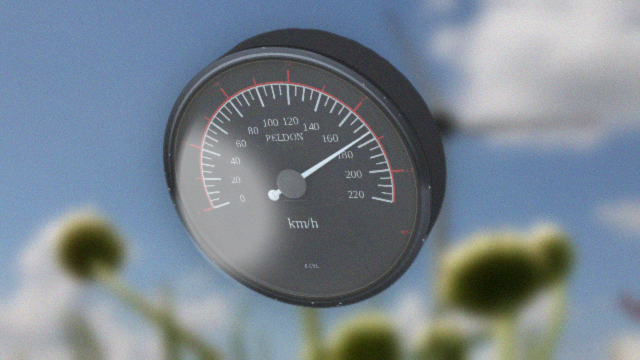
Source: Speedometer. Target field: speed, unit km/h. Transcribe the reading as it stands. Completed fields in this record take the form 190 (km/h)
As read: 175 (km/h)
